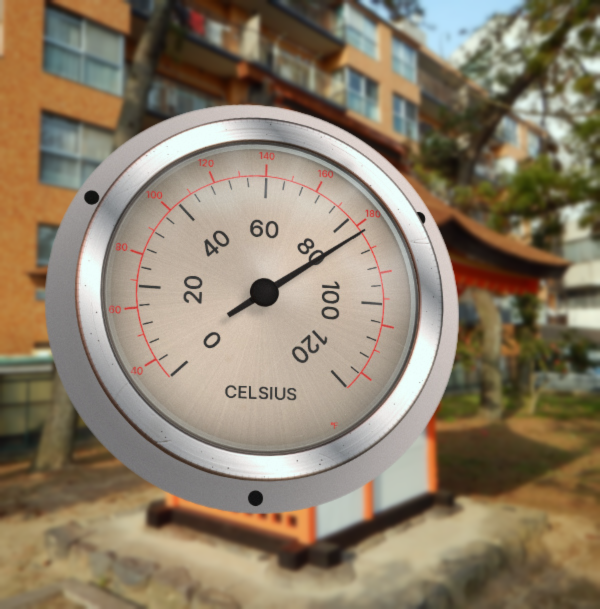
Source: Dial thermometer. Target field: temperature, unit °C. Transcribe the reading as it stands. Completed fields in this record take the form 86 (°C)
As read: 84 (°C)
